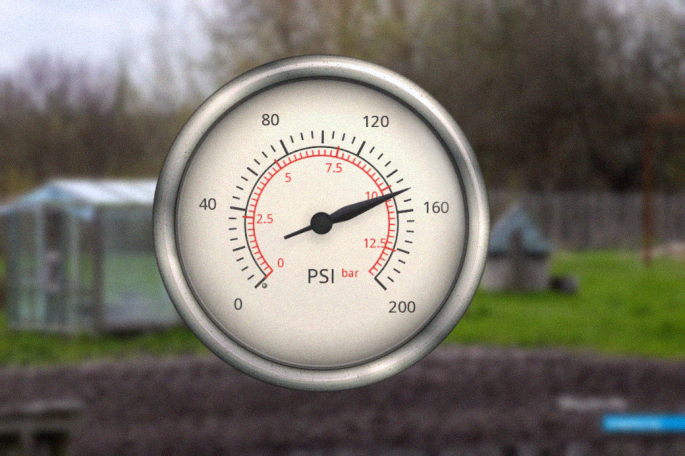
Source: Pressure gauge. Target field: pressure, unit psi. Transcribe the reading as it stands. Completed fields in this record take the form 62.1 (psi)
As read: 150 (psi)
